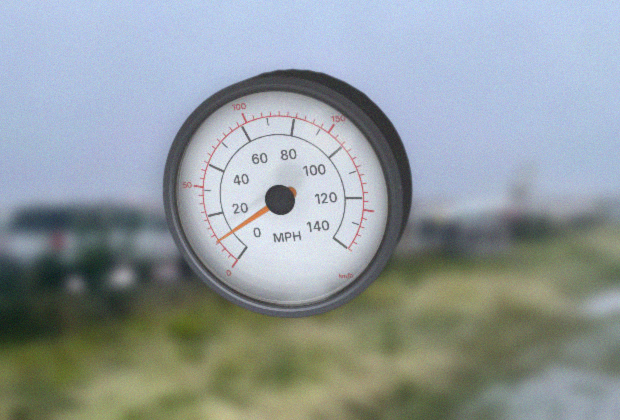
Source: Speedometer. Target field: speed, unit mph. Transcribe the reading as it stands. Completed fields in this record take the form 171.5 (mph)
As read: 10 (mph)
